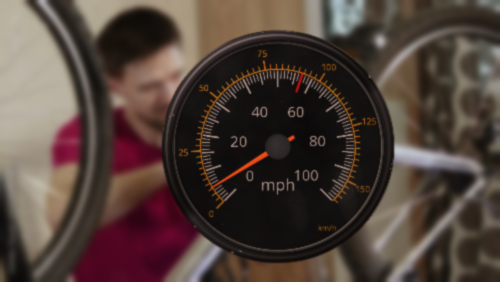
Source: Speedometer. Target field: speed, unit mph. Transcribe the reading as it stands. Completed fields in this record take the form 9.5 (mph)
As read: 5 (mph)
